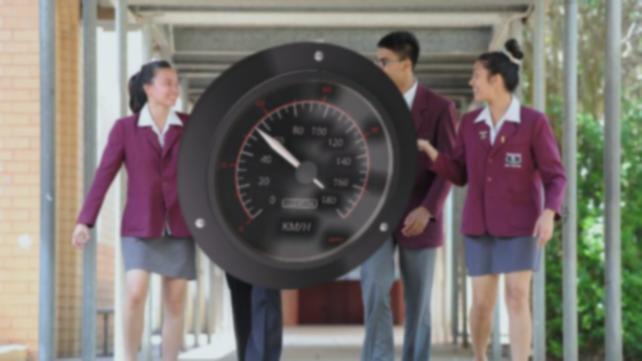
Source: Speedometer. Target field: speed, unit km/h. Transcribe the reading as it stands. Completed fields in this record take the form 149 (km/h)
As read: 55 (km/h)
